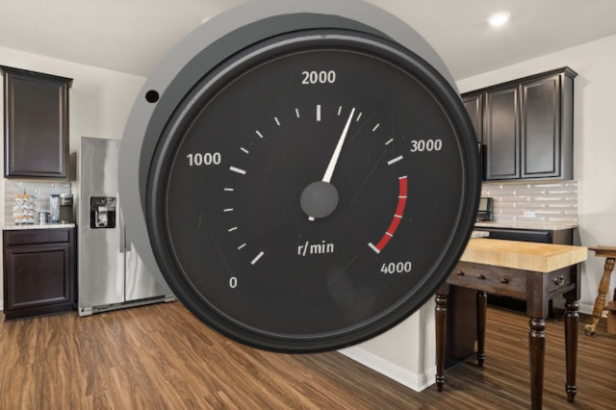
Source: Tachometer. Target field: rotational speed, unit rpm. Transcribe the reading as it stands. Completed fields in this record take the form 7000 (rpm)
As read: 2300 (rpm)
